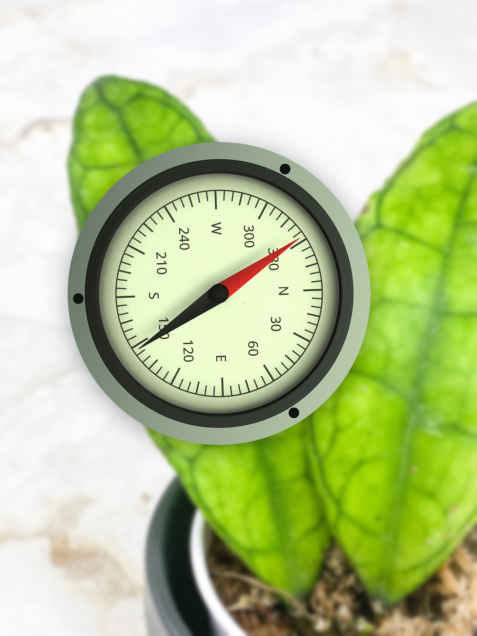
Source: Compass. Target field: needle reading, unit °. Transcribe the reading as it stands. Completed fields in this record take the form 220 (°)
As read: 327.5 (°)
